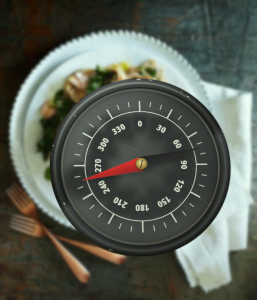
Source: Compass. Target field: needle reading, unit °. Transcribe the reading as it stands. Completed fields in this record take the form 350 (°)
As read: 255 (°)
